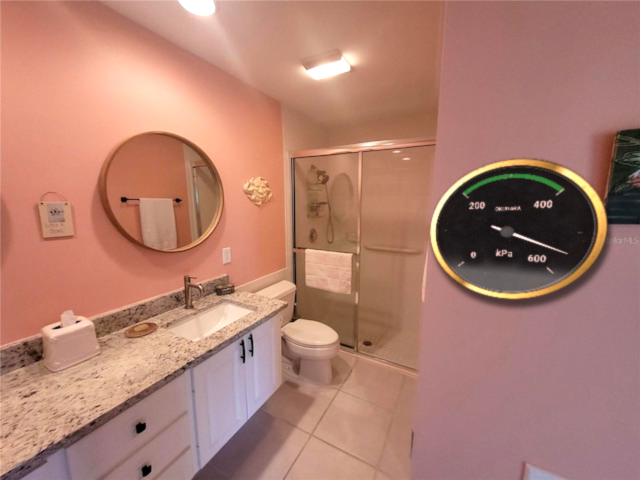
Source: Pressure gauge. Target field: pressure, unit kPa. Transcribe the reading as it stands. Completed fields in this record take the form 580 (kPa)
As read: 550 (kPa)
